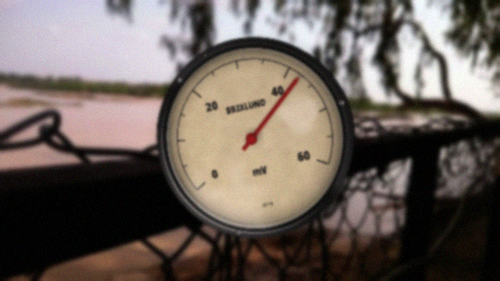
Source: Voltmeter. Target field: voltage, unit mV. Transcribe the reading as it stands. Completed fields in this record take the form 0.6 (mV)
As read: 42.5 (mV)
